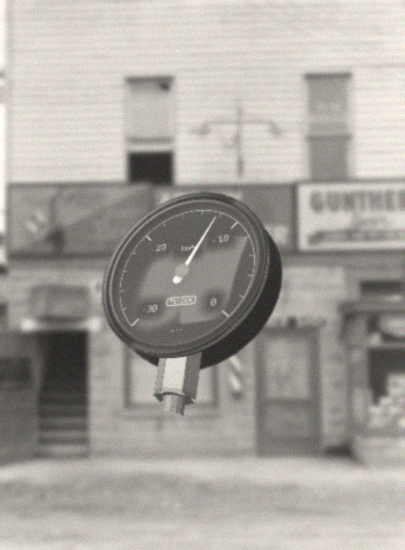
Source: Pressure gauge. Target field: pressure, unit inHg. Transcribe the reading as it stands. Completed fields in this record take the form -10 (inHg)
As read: -12 (inHg)
